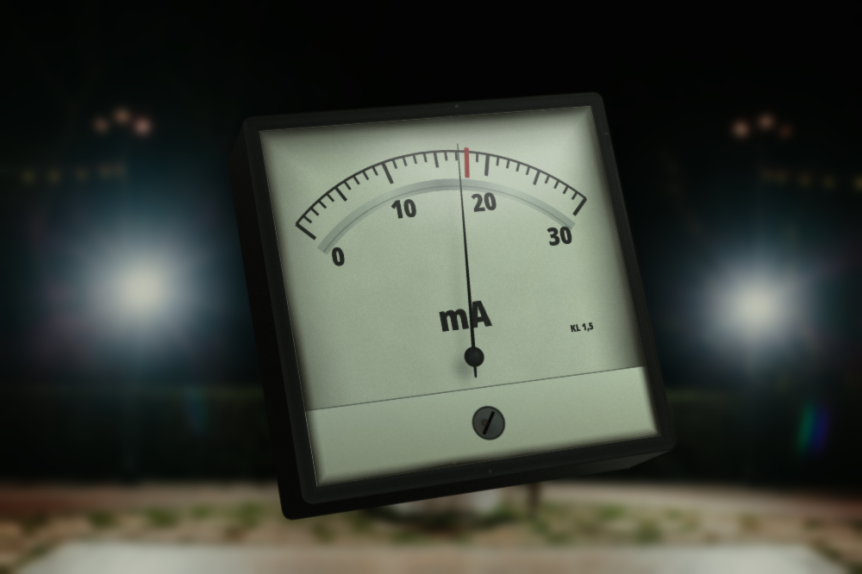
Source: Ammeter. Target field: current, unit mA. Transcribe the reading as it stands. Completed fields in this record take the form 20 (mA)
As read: 17 (mA)
